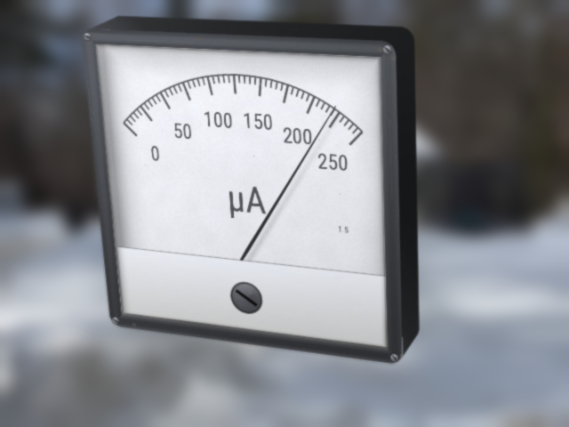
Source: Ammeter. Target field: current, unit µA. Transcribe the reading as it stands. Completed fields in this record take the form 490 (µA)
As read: 220 (µA)
